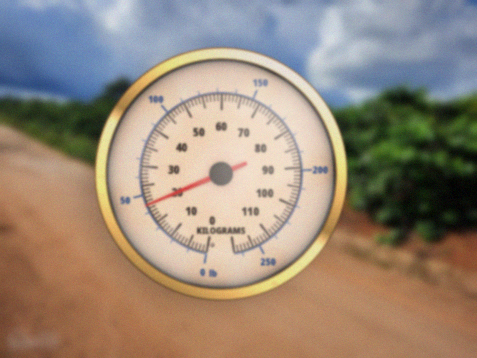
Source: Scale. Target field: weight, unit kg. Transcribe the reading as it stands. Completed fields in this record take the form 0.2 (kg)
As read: 20 (kg)
